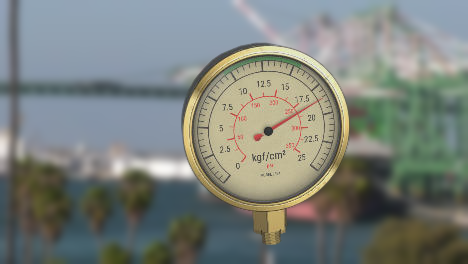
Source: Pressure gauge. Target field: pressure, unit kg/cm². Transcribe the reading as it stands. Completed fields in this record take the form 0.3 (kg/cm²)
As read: 18.5 (kg/cm²)
